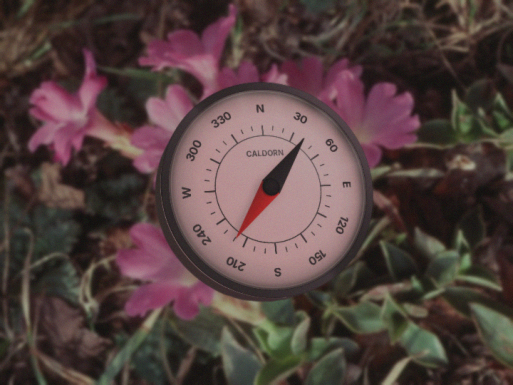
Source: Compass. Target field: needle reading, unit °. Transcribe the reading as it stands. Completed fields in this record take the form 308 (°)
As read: 220 (°)
